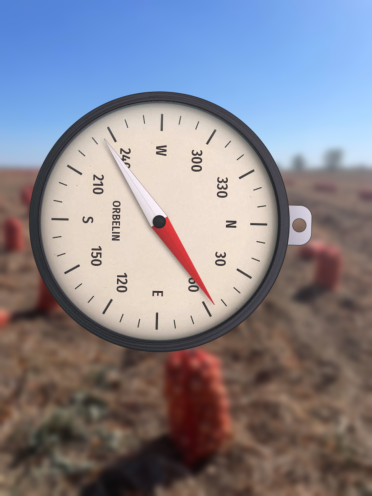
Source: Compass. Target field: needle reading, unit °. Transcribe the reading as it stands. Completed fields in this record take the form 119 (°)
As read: 55 (°)
